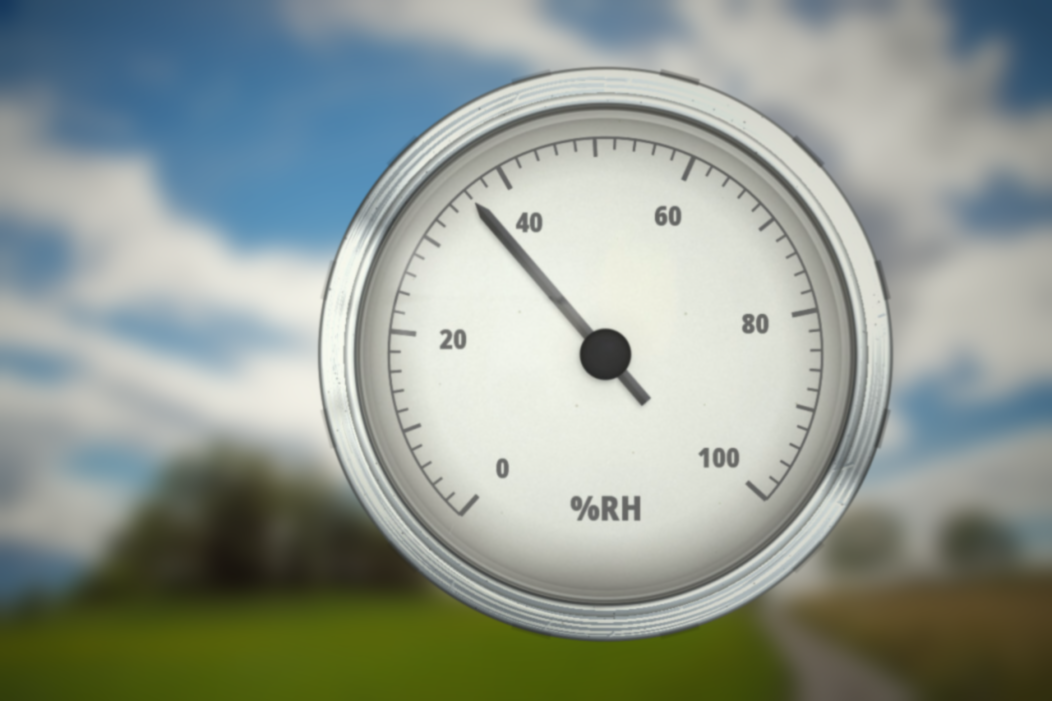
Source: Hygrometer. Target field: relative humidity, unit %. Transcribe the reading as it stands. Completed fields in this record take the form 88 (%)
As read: 36 (%)
